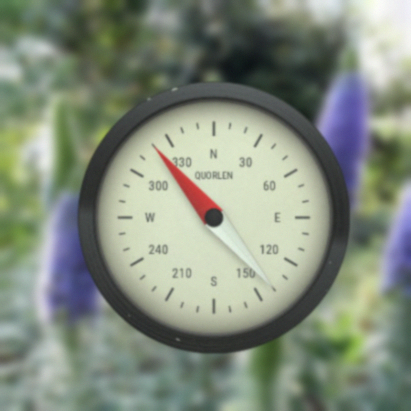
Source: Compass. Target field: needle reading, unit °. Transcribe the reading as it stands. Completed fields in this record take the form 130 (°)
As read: 320 (°)
